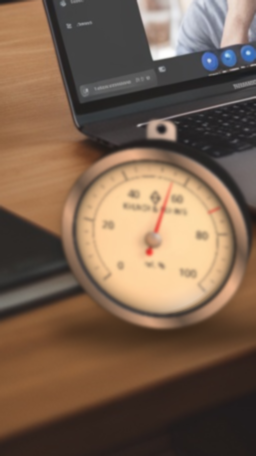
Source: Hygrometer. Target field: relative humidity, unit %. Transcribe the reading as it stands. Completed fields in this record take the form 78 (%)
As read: 56 (%)
